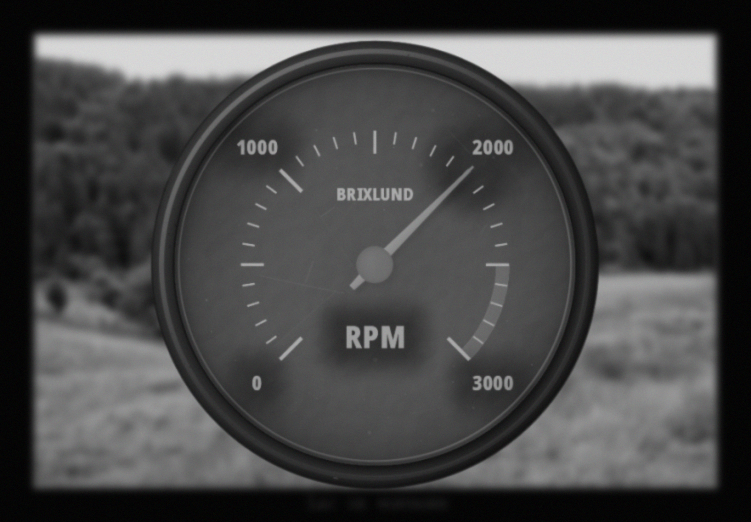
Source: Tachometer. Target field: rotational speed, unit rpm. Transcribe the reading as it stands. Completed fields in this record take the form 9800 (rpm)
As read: 2000 (rpm)
